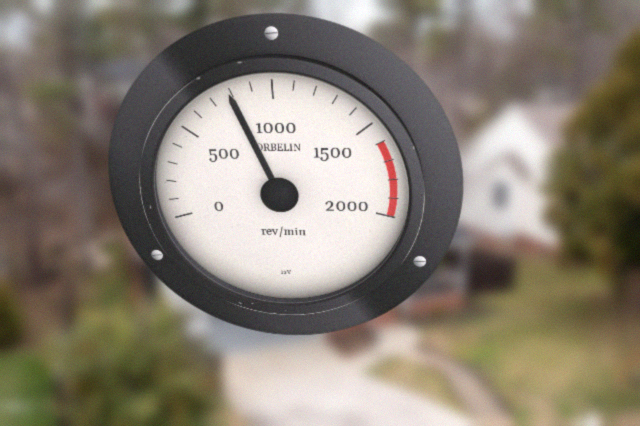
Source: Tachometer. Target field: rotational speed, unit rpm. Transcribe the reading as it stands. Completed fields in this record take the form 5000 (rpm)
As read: 800 (rpm)
